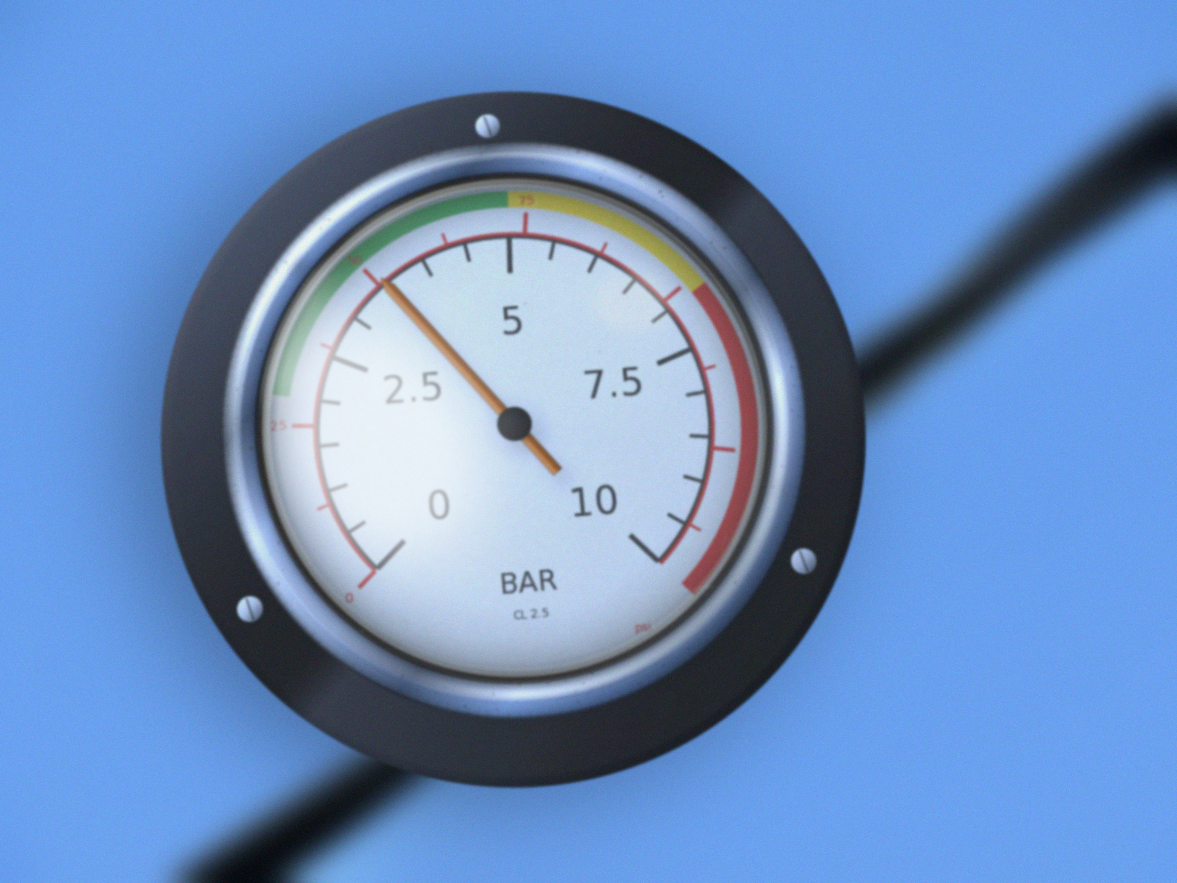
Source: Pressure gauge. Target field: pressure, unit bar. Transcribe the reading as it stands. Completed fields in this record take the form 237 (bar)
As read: 3.5 (bar)
